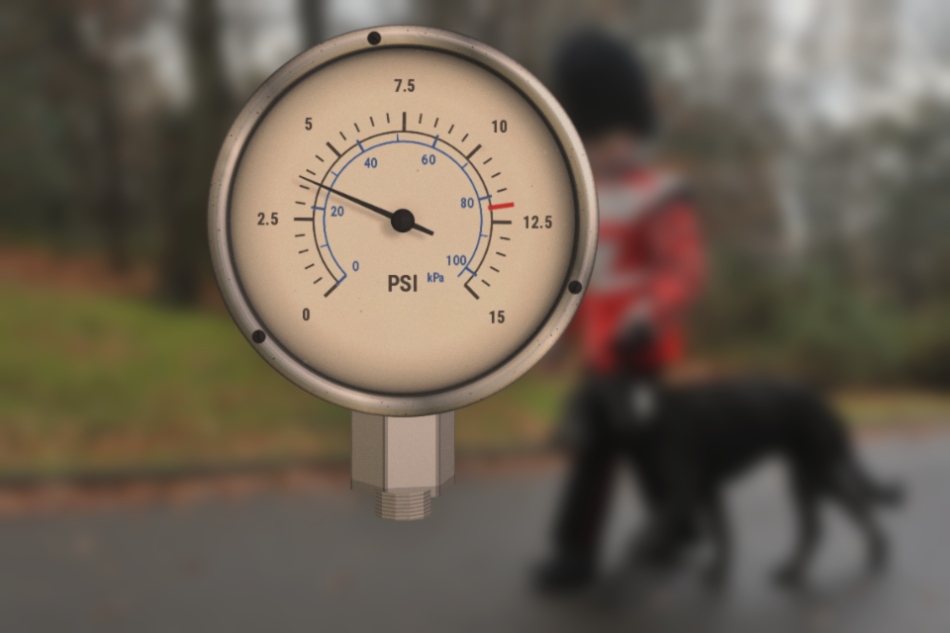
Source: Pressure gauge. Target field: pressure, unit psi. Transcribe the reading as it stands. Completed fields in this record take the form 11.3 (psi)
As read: 3.75 (psi)
